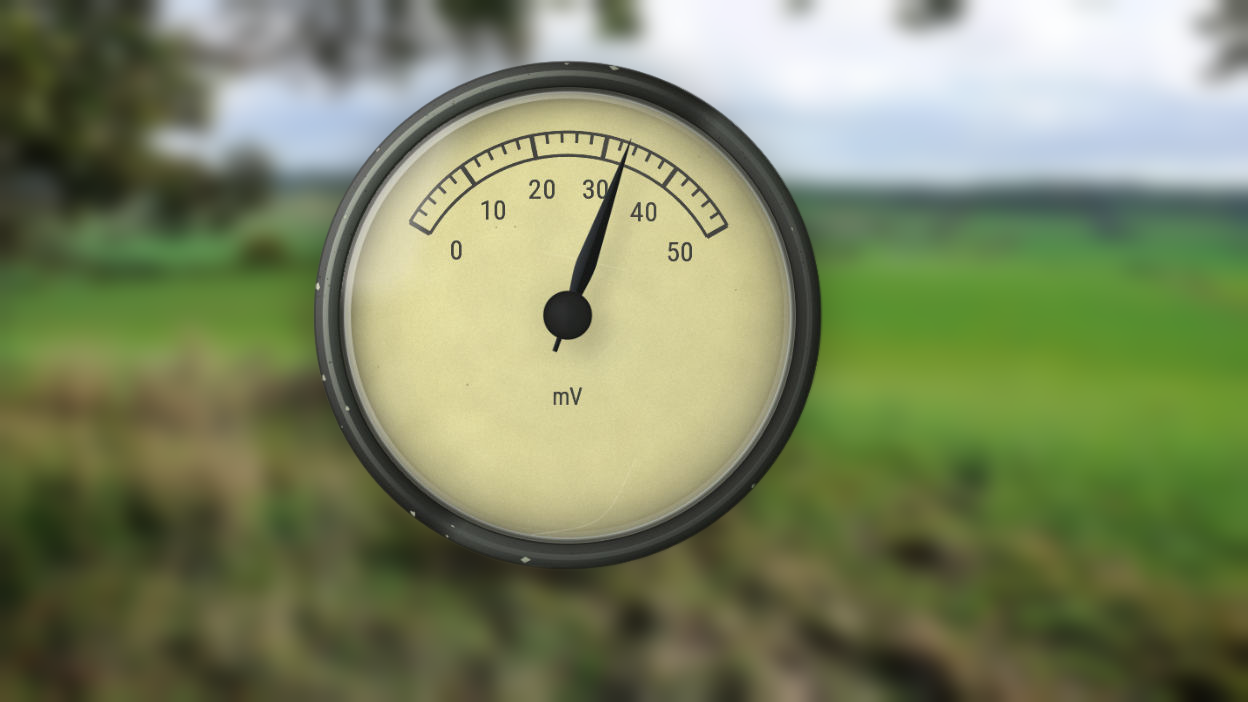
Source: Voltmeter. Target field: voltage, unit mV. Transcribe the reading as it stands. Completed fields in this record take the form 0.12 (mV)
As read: 33 (mV)
